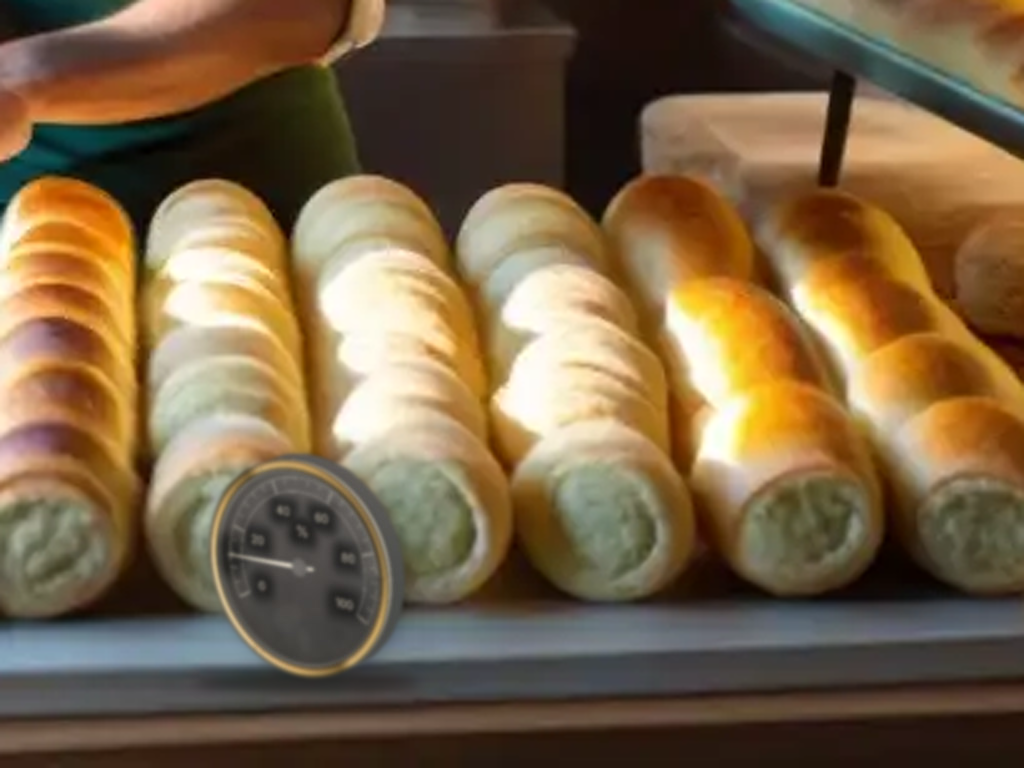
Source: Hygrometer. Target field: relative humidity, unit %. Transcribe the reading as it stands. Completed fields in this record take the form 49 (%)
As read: 12 (%)
